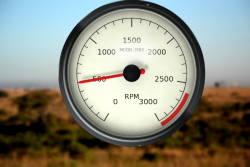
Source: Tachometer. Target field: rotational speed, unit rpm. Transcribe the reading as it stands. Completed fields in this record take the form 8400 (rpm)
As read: 500 (rpm)
